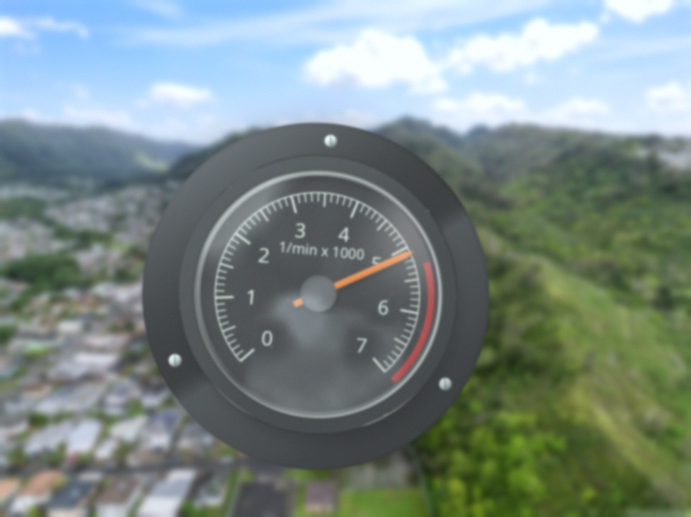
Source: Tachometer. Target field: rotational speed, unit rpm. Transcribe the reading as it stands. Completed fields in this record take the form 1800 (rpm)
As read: 5100 (rpm)
